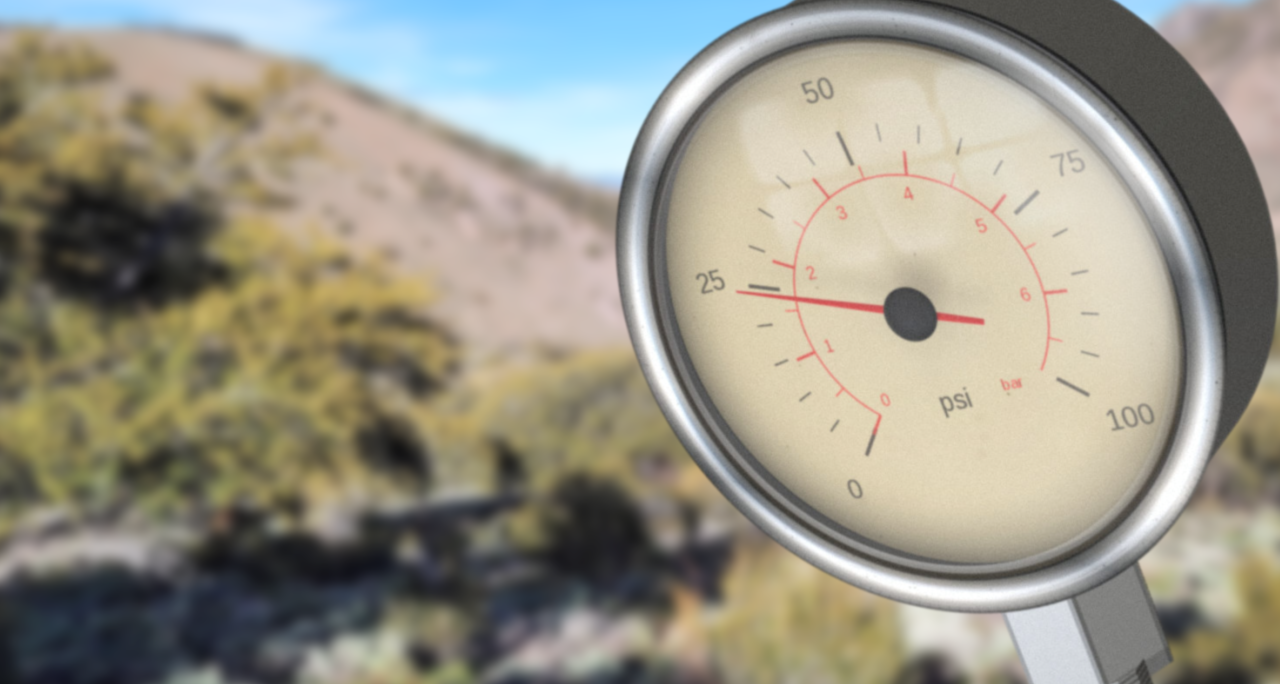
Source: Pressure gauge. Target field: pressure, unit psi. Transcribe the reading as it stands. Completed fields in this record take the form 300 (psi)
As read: 25 (psi)
